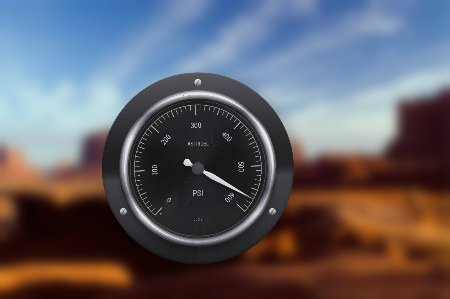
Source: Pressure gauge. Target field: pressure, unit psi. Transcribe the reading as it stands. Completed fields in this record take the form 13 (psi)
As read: 570 (psi)
